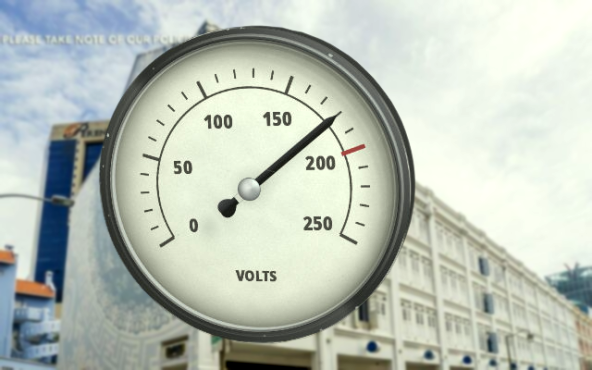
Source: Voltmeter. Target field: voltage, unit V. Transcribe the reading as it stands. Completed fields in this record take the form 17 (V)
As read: 180 (V)
